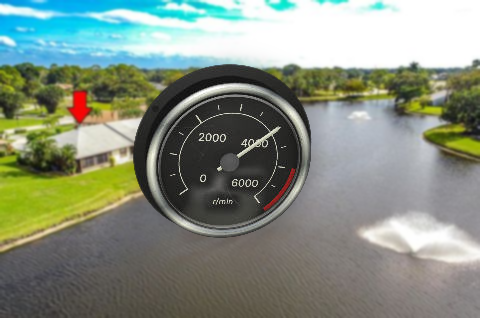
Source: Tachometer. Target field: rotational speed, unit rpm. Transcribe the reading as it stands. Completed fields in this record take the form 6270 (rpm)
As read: 4000 (rpm)
